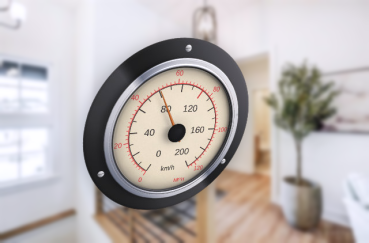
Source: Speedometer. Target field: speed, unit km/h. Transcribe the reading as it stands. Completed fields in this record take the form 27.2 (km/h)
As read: 80 (km/h)
